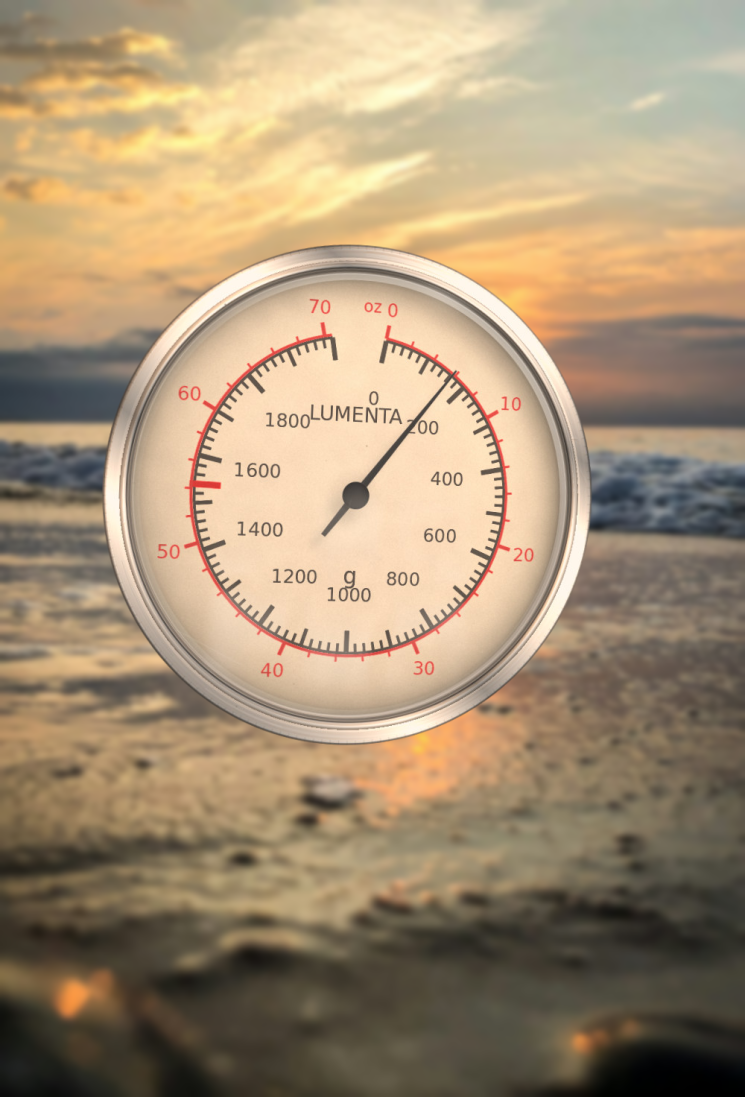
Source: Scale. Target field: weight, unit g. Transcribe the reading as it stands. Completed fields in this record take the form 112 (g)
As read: 160 (g)
